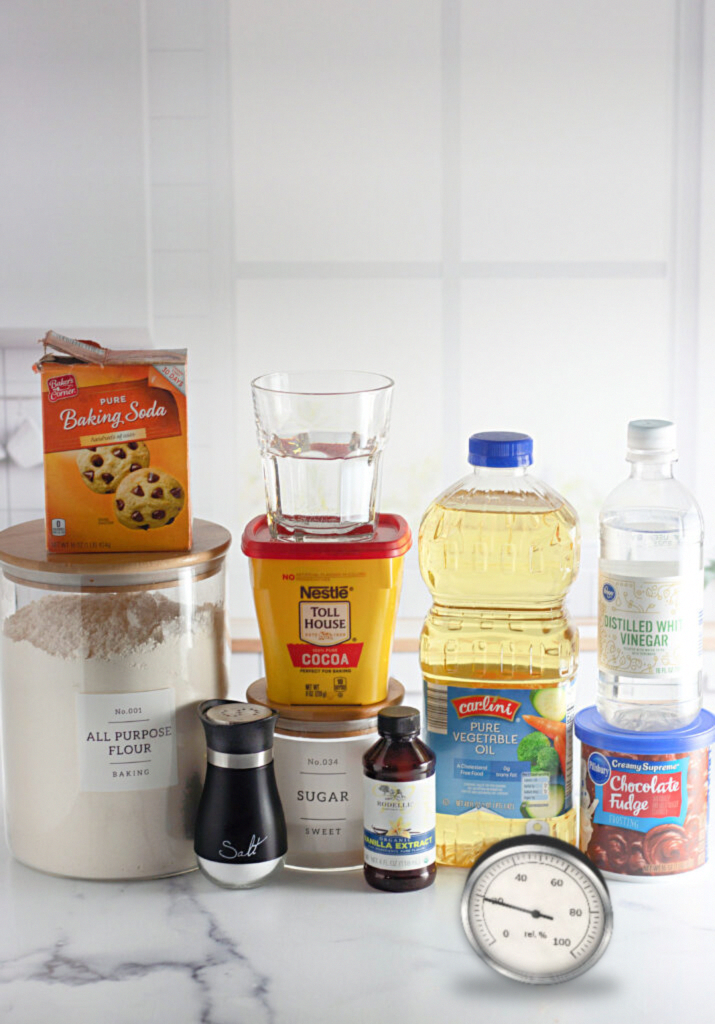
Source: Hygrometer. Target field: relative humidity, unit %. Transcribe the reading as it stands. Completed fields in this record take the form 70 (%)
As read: 20 (%)
